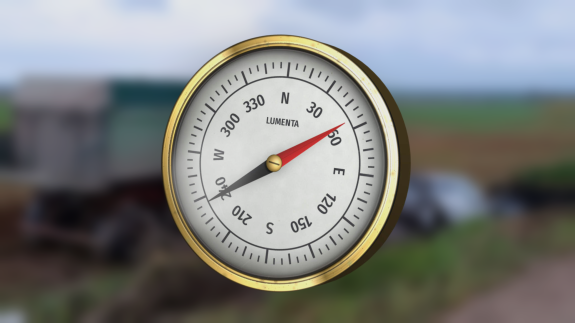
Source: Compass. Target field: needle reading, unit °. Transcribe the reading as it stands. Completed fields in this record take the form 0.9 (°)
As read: 55 (°)
